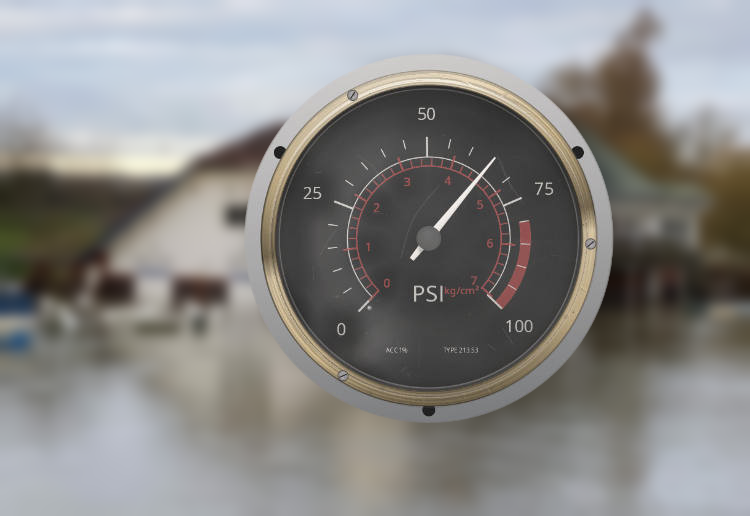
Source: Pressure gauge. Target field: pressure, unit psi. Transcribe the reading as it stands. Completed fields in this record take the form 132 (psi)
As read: 65 (psi)
